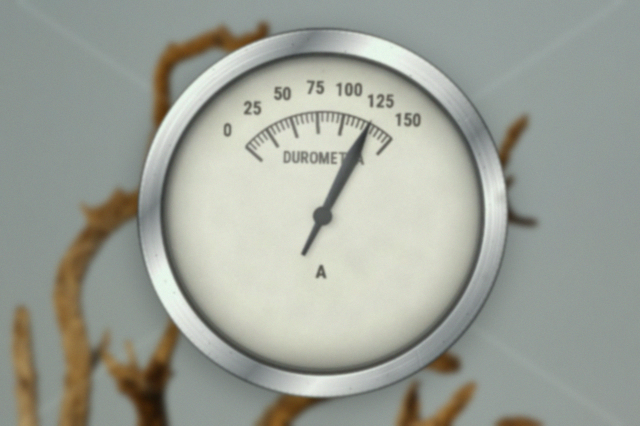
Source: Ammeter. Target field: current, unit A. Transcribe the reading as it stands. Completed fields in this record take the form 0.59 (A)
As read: 125 (A)
